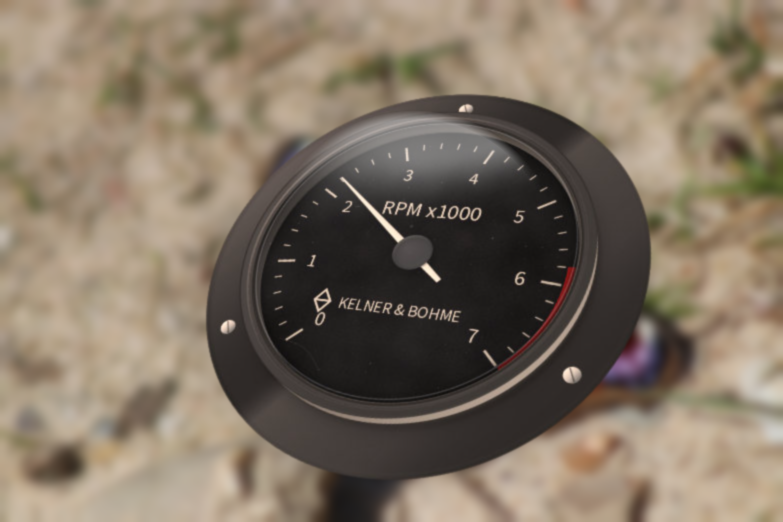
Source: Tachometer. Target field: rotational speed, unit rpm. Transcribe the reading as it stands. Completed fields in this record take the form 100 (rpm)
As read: 2200 (rpm)
